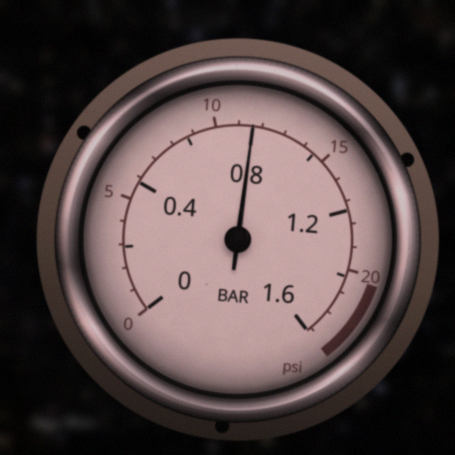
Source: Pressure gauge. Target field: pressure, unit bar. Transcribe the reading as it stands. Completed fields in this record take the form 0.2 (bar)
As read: 0.8 (bar)
